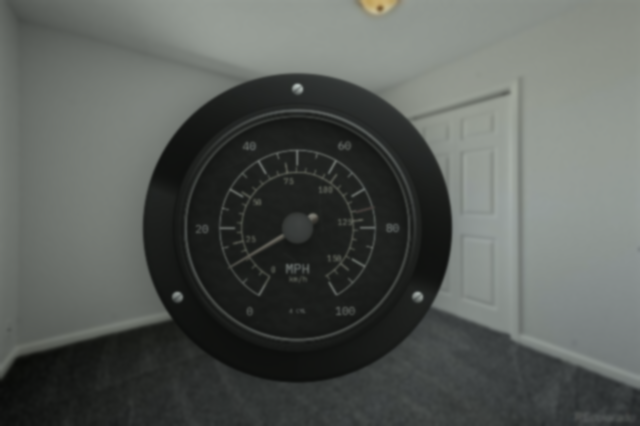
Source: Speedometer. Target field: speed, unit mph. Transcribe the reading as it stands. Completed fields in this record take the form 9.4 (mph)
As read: 10 (mph)
